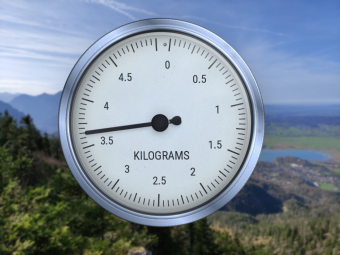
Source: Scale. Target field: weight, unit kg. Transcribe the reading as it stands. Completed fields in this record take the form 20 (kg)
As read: 3.65 (kg)
